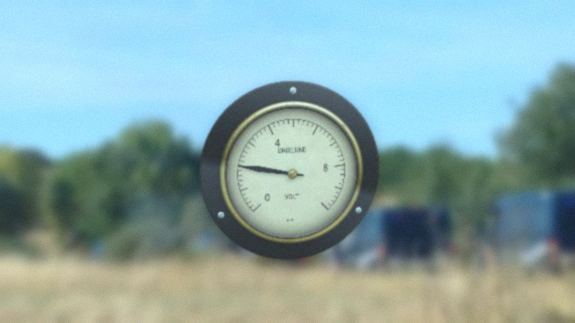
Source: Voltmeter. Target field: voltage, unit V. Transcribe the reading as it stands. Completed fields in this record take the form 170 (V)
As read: 2 (V)
